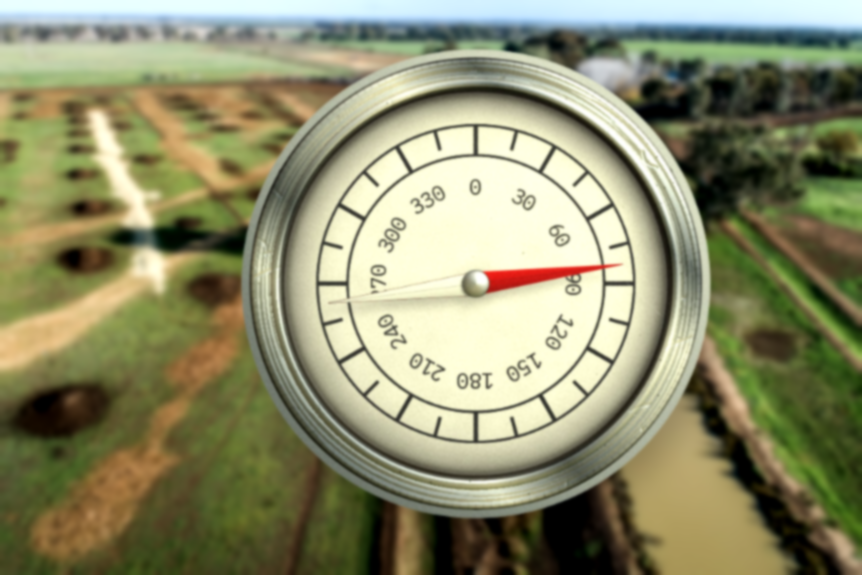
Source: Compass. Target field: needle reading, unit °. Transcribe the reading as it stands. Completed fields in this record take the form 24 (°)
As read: 82.5 (°)
